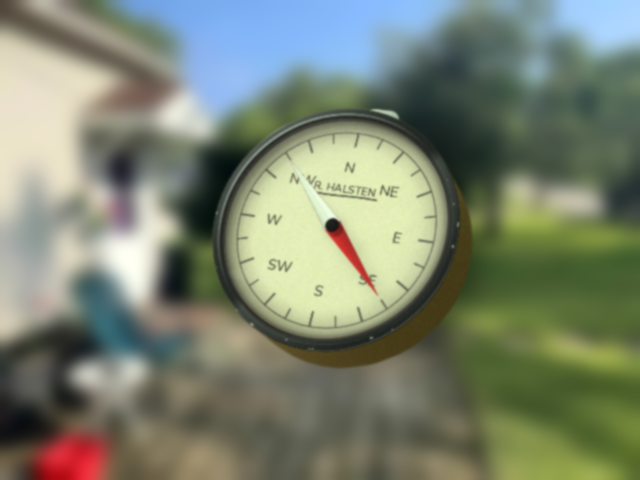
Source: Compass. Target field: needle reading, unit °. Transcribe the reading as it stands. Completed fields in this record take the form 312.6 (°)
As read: 135 (°)
